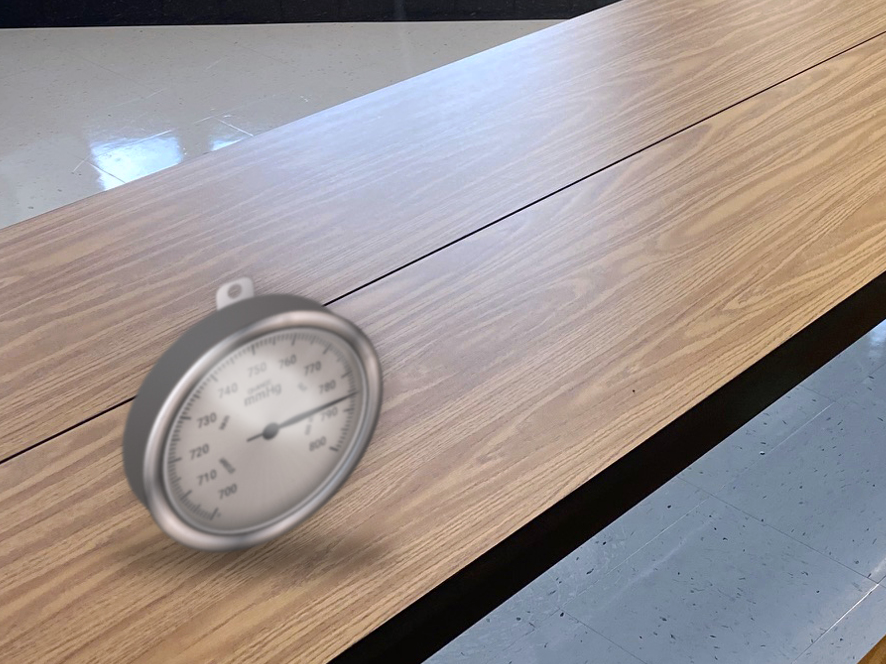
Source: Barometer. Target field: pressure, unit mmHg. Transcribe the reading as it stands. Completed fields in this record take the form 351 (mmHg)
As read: 785 (mmHg)
